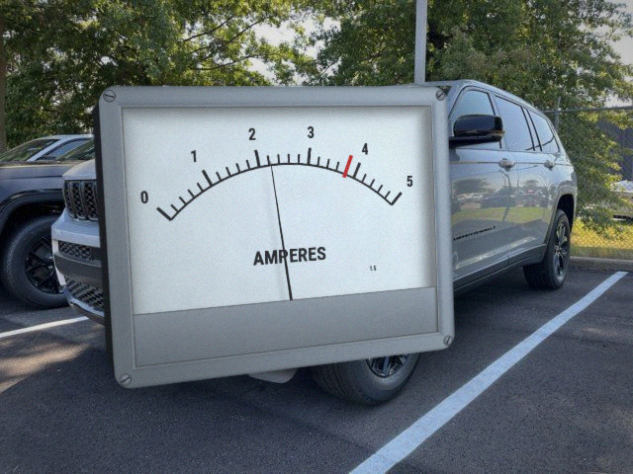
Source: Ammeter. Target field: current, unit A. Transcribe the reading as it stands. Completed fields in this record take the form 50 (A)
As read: 2.2 (A)
